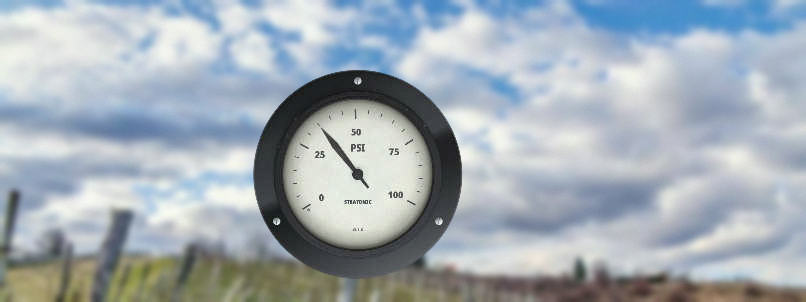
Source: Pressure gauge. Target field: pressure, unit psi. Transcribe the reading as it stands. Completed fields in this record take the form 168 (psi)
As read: 35 (psi)
